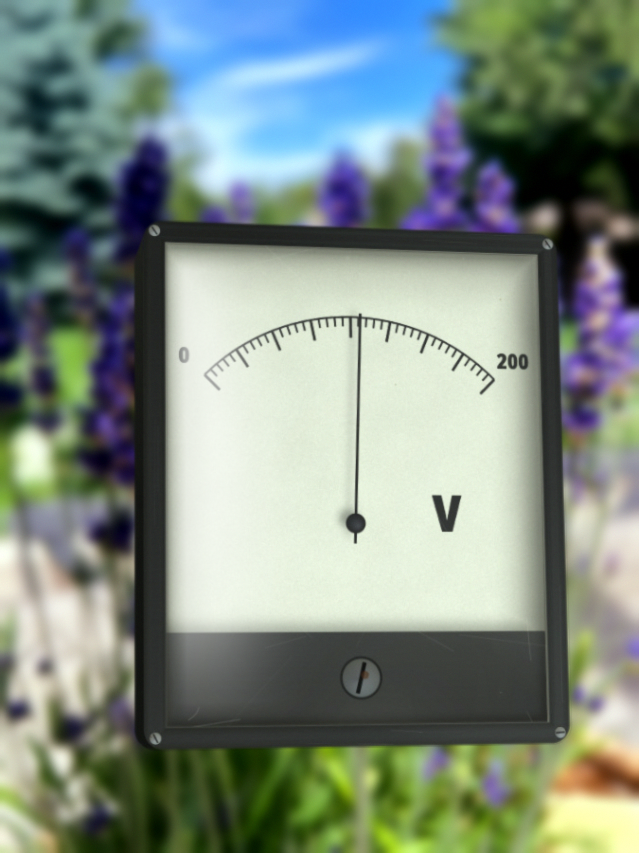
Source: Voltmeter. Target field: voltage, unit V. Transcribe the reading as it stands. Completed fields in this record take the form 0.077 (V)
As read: 105 (V)
